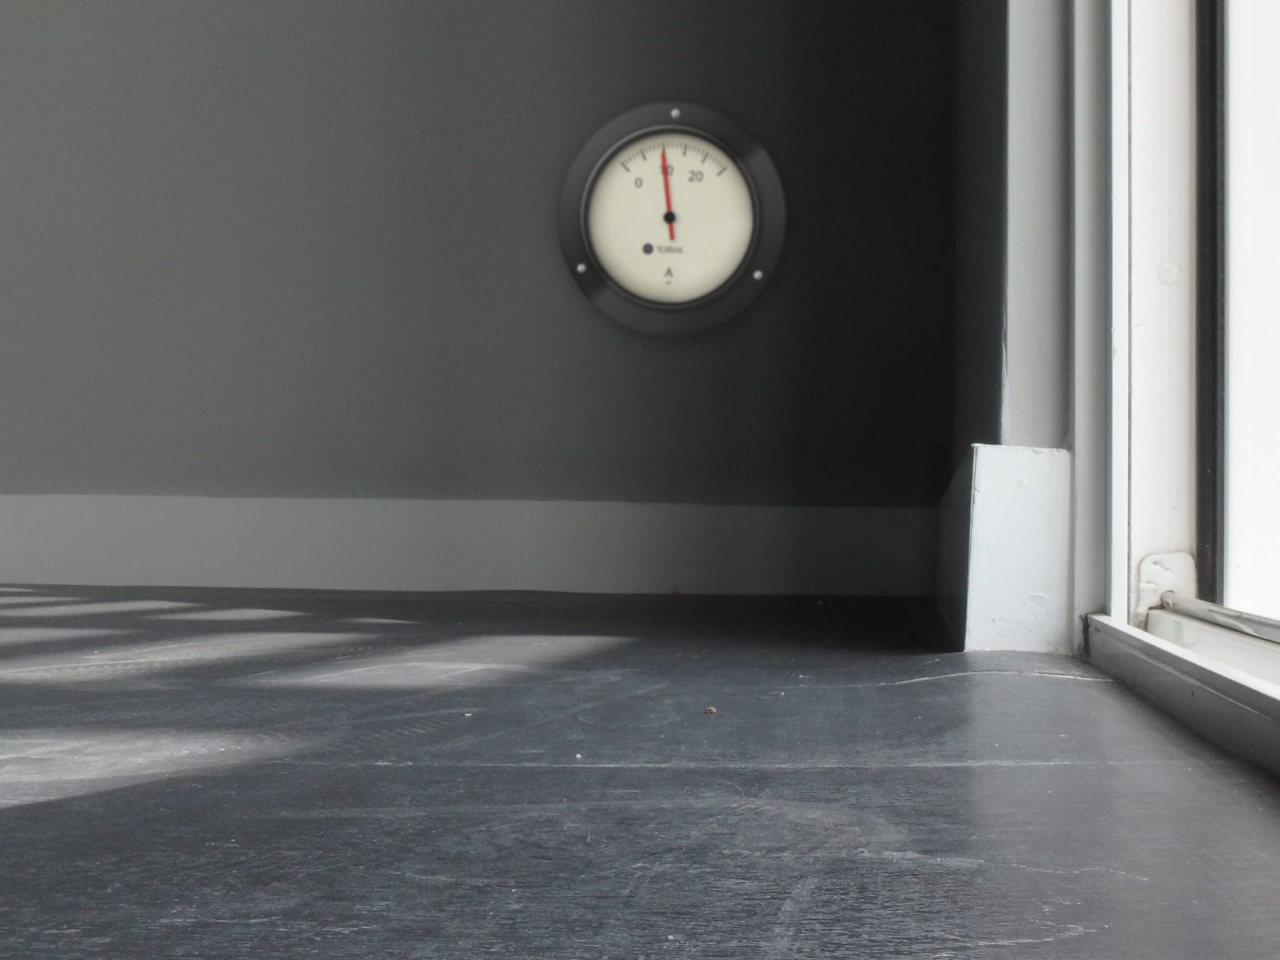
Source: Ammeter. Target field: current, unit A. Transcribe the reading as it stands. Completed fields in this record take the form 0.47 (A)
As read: 10 (A)
